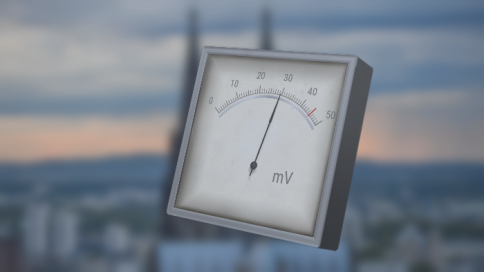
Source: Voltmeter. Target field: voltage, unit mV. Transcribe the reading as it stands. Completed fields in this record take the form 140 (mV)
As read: 30 (mV)
